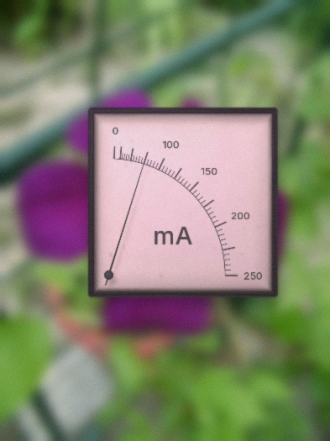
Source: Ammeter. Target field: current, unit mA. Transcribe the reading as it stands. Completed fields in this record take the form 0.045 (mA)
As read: 75 (mA)
